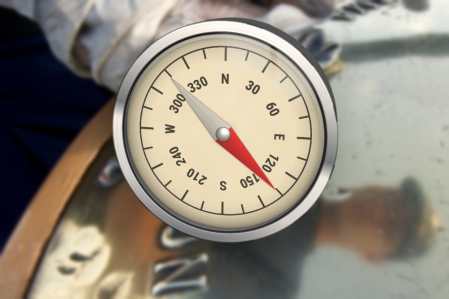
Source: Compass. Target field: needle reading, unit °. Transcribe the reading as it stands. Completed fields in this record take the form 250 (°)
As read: 135 (°)
